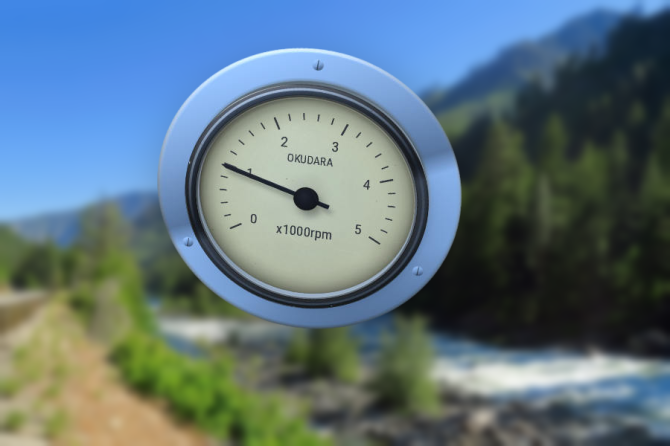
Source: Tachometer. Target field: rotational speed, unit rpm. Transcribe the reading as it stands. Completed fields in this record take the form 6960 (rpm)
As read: 1000 (rpm)
